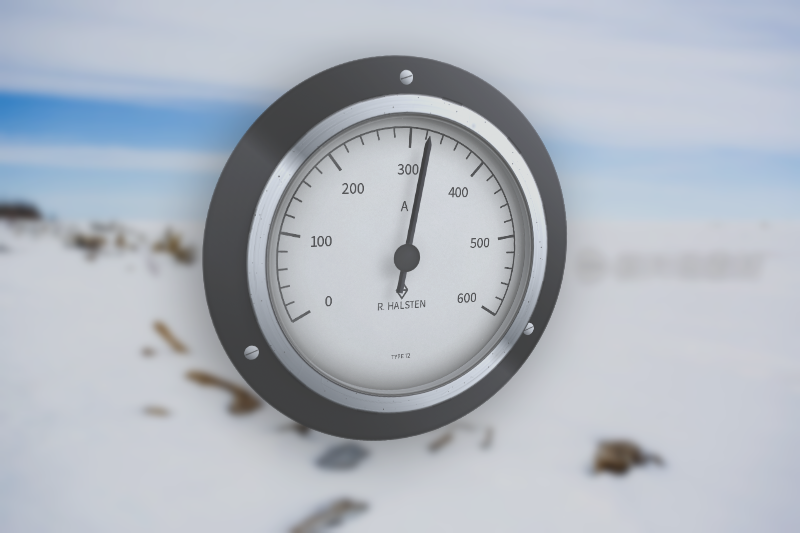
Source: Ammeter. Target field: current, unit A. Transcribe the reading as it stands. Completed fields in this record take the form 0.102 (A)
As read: 320 (A)
